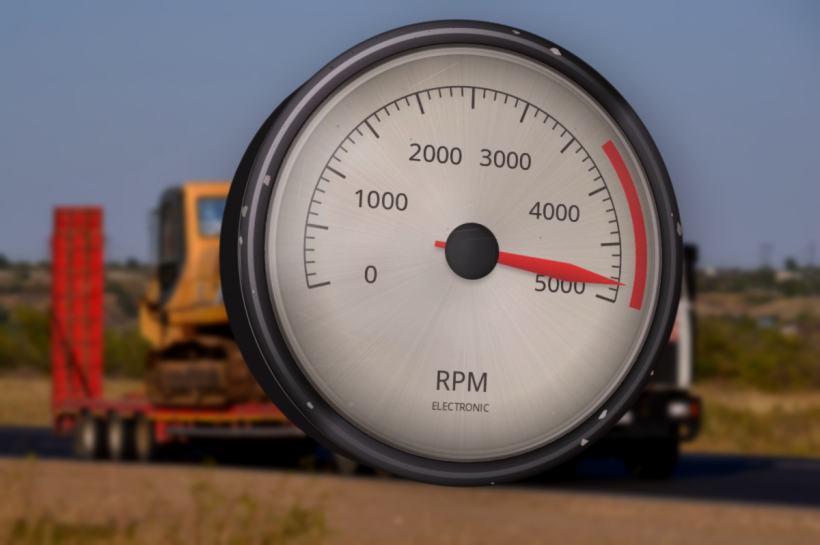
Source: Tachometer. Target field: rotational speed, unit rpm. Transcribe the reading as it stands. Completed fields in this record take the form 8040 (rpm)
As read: 4850 (rpm)
